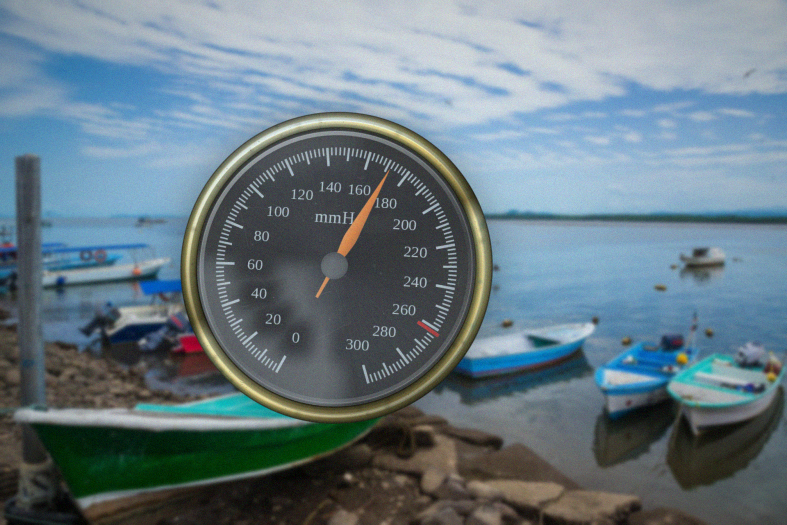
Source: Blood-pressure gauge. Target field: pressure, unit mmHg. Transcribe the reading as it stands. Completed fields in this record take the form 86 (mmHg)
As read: 172 (mmHg)
